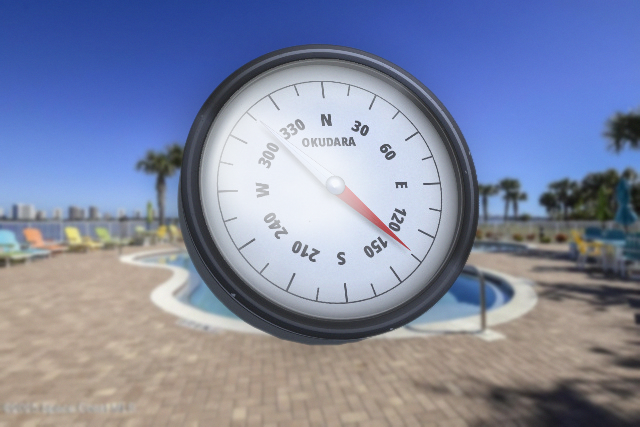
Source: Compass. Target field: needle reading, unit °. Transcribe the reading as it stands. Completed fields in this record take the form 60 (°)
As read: 135 (°)
